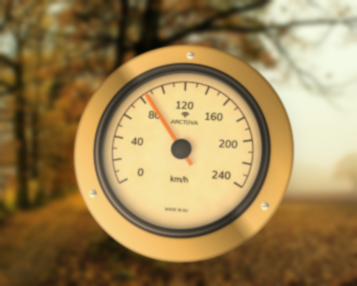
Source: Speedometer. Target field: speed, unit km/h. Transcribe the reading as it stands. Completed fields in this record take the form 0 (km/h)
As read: 85 (km/h)
